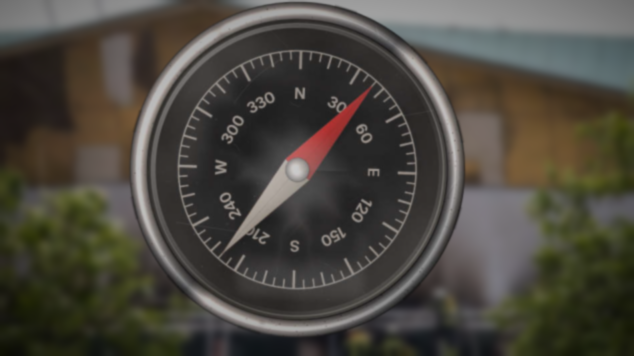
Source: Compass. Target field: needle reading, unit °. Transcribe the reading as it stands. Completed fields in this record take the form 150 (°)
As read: 40 (°)
